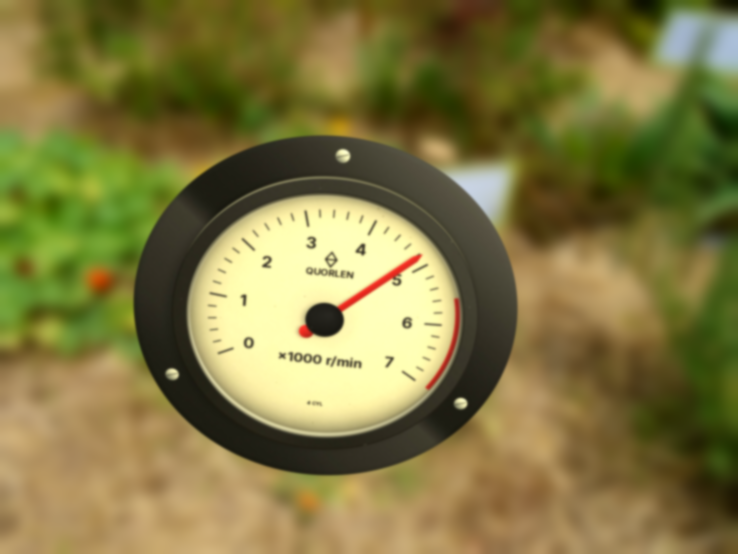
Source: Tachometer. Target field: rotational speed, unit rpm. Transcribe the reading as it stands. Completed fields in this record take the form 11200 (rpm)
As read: 4800 (rpm)
